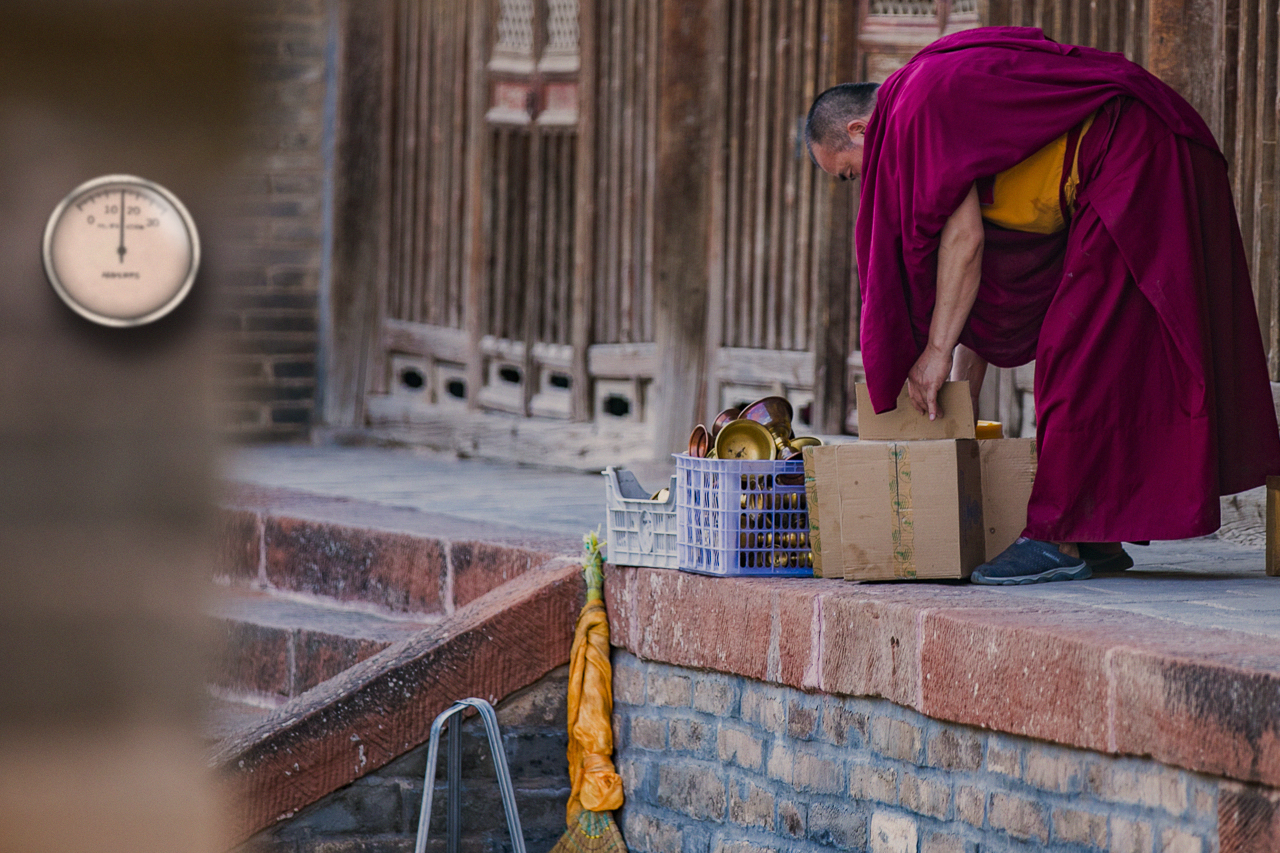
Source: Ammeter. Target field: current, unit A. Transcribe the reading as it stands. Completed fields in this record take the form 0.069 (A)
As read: 15 (A)
